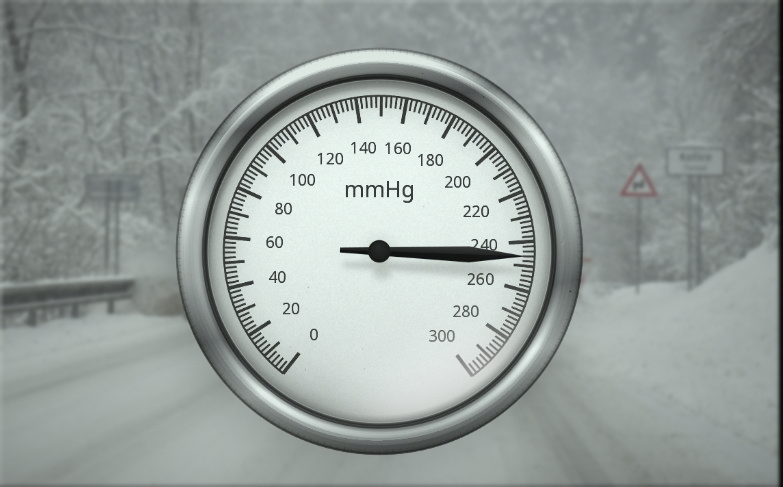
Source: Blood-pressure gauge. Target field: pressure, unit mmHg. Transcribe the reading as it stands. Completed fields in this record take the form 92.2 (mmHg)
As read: 246 (mmHg)
